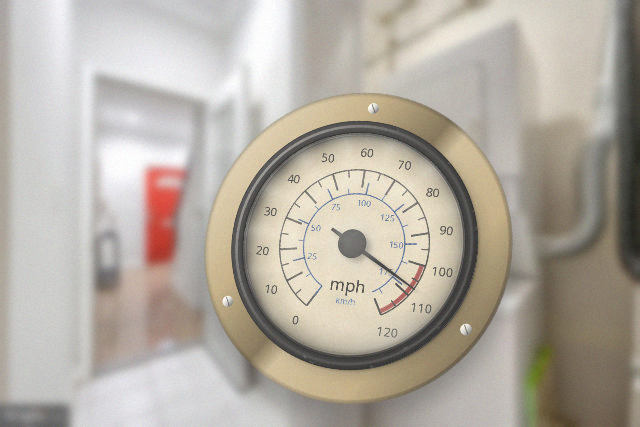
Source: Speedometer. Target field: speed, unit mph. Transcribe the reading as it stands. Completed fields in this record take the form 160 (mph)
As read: 107.5 (mph)
